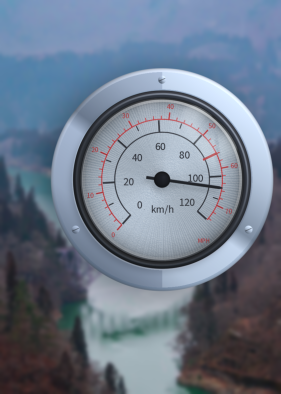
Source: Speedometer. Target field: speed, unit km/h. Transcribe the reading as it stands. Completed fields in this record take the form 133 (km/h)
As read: 105 (km/h)
